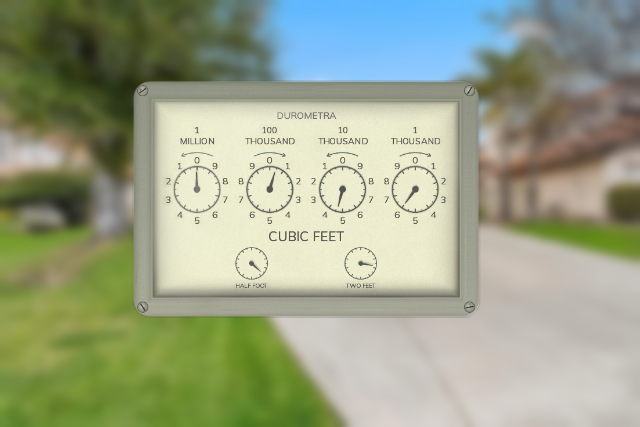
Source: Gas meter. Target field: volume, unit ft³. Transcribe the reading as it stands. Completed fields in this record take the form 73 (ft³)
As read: 4600 (ft³)
